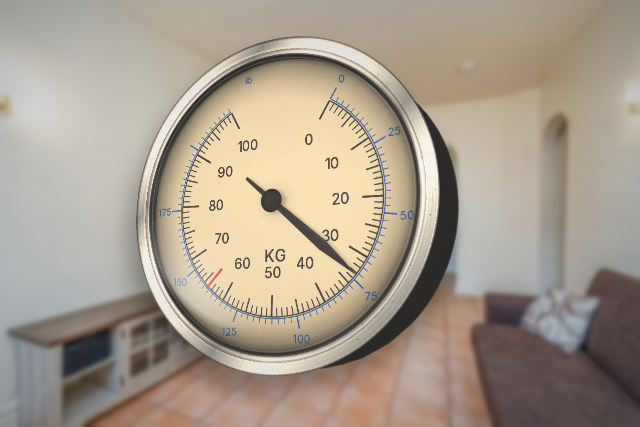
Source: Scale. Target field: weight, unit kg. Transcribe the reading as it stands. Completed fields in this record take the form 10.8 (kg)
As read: 33 (kg)
